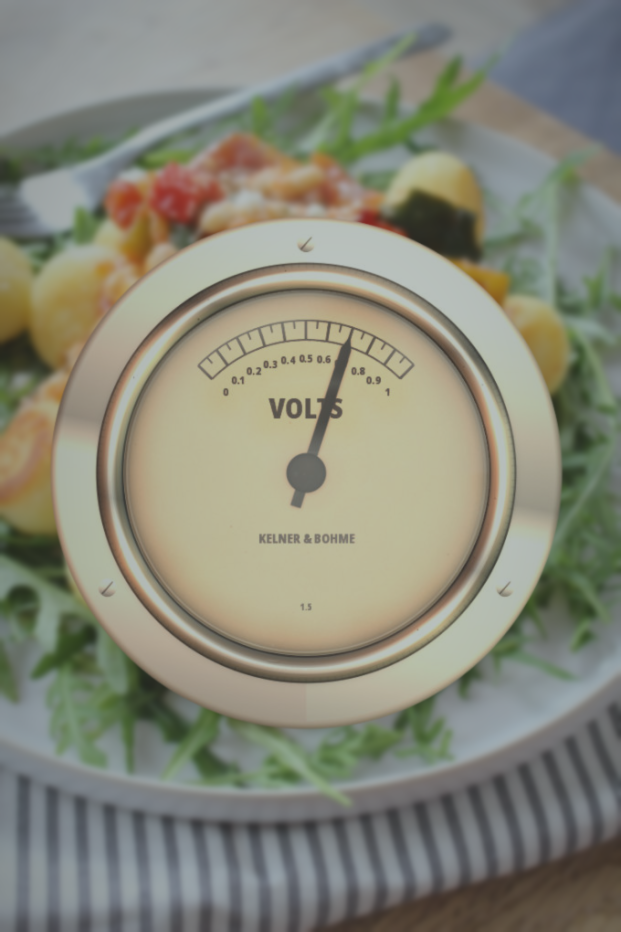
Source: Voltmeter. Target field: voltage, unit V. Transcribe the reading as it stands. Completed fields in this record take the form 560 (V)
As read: 0.7 (V)
